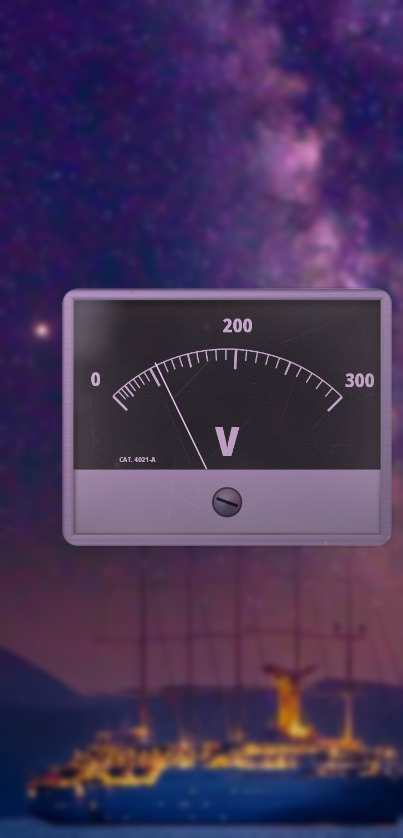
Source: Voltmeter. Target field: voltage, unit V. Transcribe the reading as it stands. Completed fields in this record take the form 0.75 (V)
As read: 110 (V)
